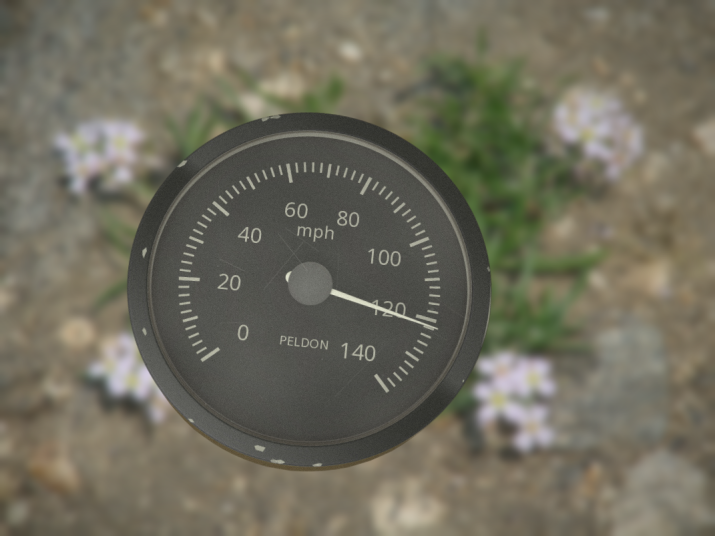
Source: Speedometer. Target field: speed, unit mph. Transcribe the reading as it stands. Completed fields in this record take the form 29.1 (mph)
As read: 122 (mph)
